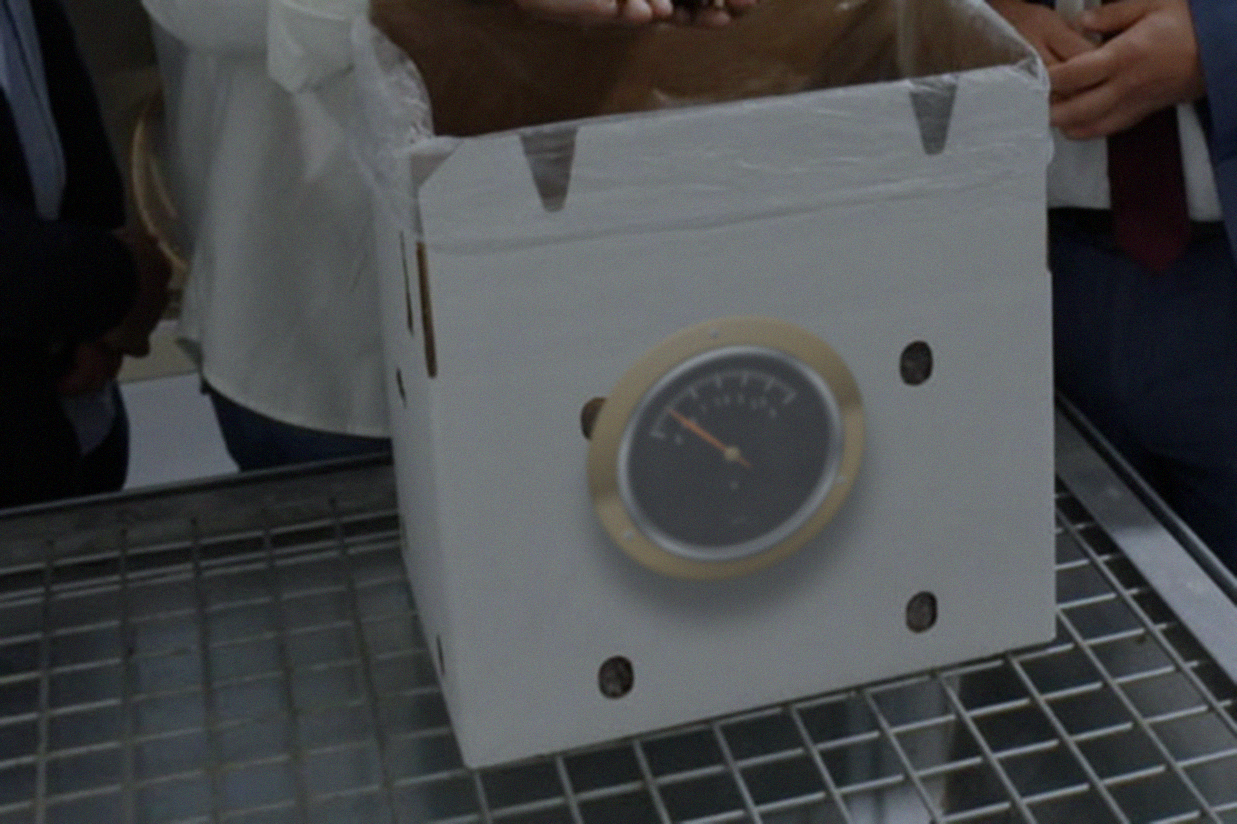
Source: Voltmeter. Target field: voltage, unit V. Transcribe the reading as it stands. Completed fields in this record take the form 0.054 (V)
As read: 0.5 (V)
